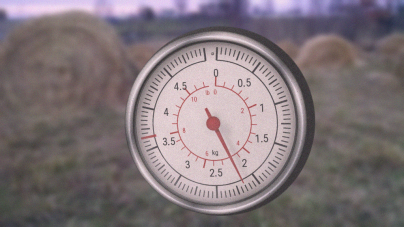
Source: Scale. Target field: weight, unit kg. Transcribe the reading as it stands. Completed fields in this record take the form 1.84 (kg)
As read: 2.15 (kg)
